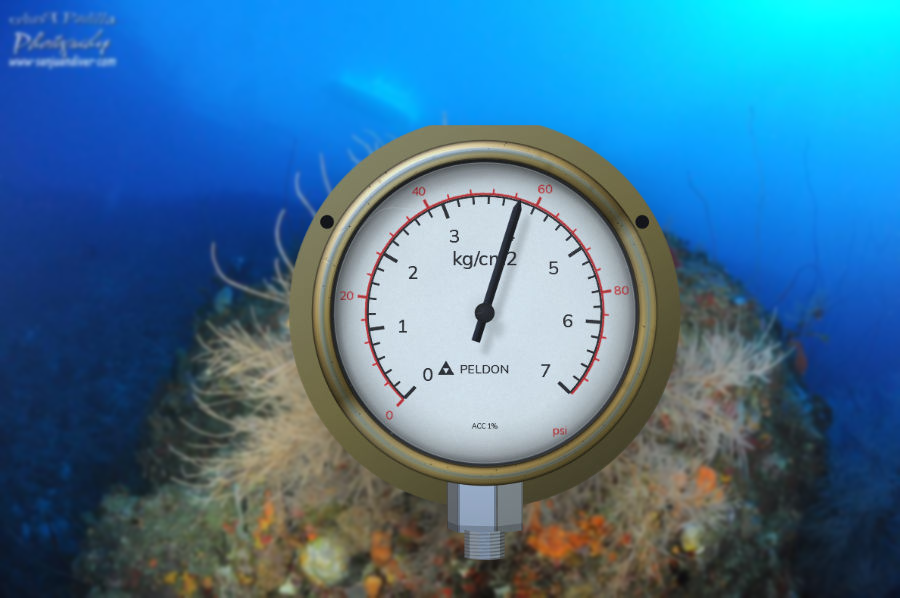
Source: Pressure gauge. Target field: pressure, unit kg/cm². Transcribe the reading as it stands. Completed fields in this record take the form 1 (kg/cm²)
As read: 4 (kg/cm²)
